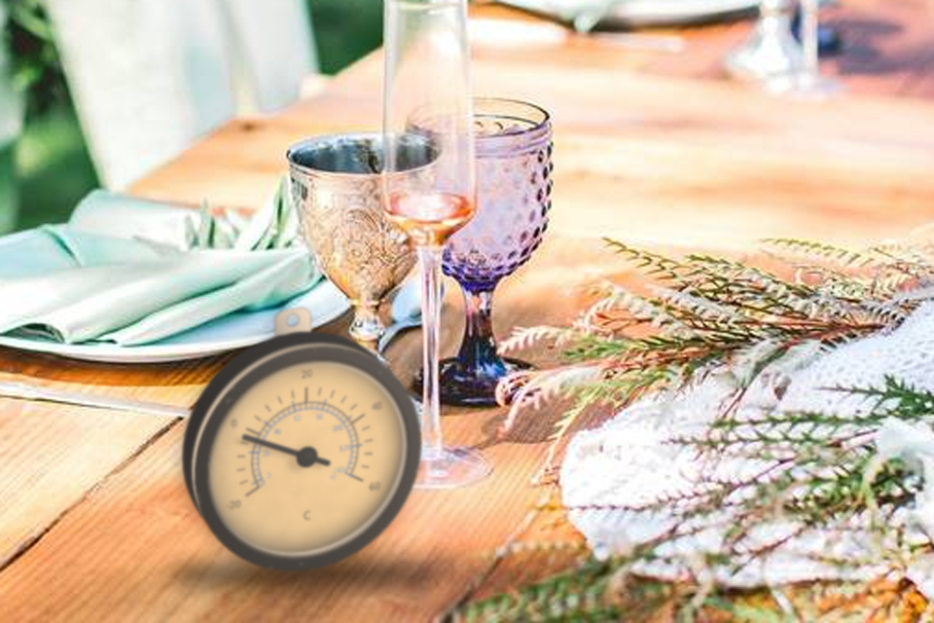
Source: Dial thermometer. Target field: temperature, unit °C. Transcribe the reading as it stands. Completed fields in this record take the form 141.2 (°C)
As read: -2 (°C)
